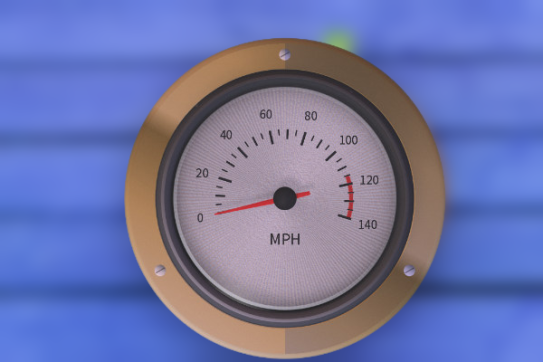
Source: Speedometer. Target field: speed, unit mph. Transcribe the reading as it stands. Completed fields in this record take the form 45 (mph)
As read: 0 (mph)
